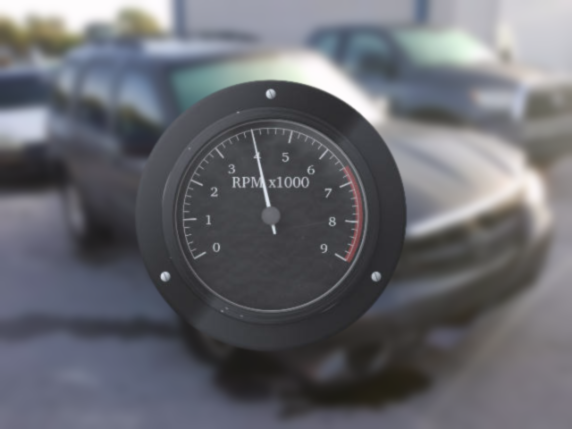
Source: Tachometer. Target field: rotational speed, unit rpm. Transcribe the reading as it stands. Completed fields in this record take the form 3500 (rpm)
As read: 4000 (rpm)
